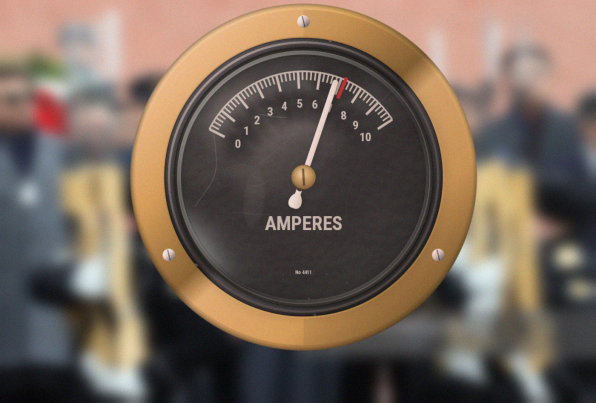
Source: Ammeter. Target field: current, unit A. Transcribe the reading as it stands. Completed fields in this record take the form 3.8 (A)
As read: 6.8 (A)
